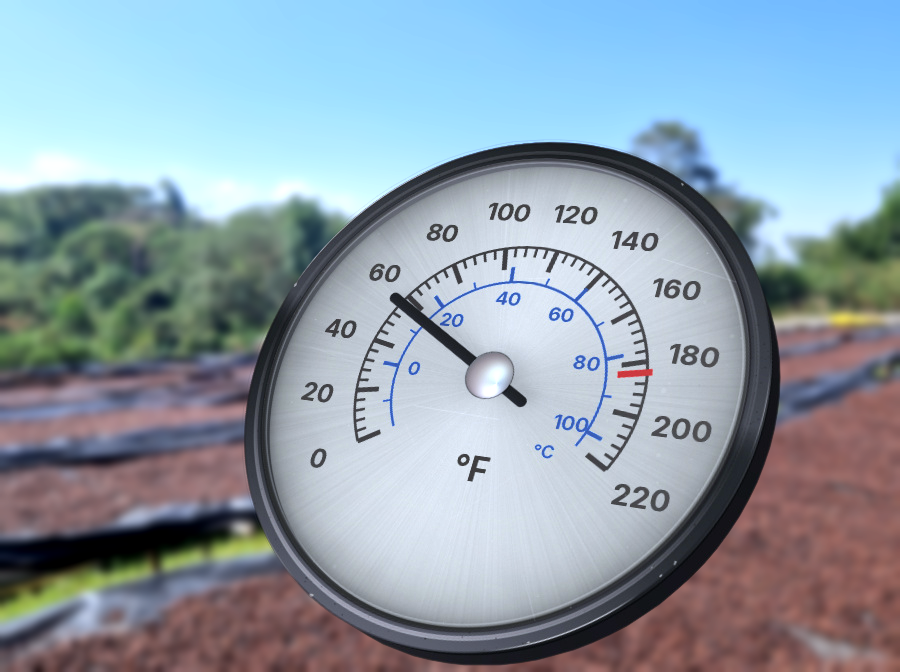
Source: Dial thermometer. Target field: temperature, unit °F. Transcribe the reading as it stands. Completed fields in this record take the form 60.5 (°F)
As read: 56 (°F)
